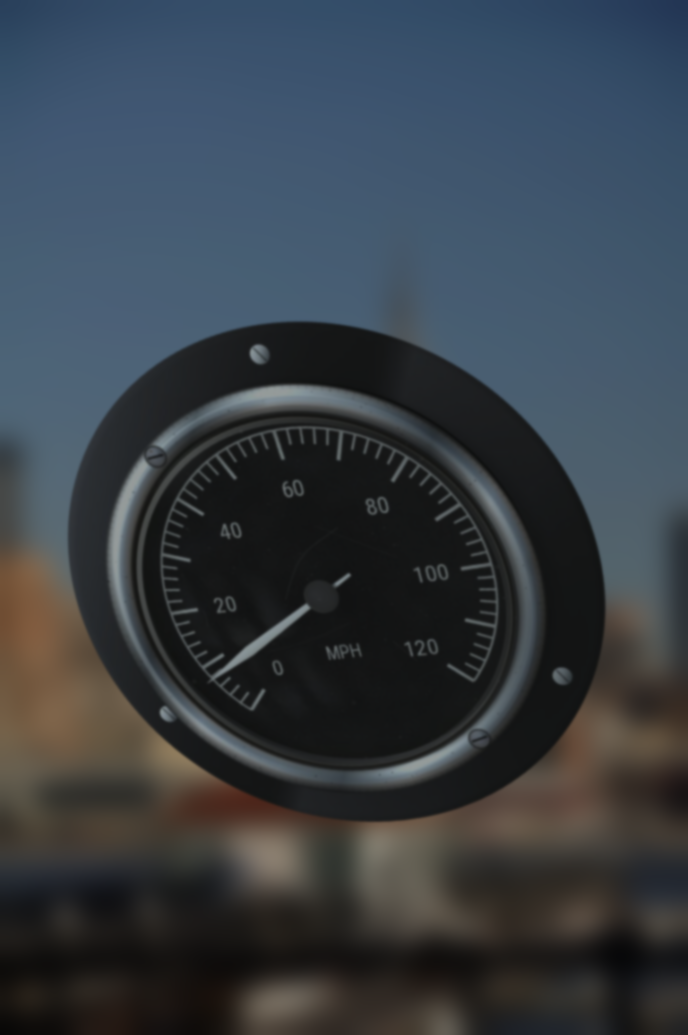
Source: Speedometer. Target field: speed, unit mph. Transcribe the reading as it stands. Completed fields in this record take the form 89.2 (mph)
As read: 8 (mph)
